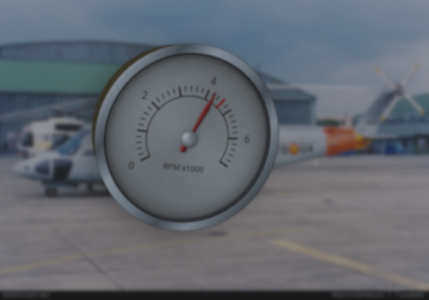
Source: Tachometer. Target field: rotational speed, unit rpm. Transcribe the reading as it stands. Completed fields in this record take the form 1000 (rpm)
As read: 4200 (rpm)
